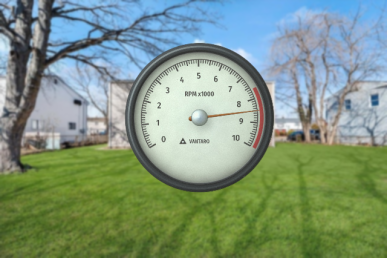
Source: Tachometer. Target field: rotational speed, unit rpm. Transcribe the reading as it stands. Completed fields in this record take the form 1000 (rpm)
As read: 8500 (rpm)
